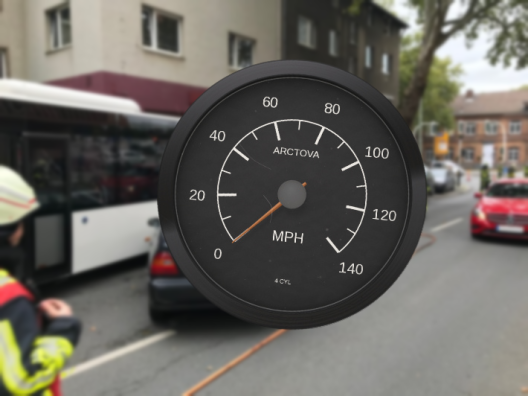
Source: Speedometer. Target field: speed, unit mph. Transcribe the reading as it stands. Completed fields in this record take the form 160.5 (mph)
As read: 0 (mph)
